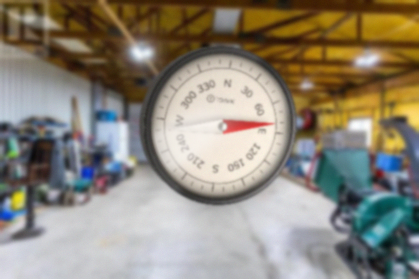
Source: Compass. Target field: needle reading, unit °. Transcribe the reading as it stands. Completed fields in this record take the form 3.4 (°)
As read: 80 (°)
